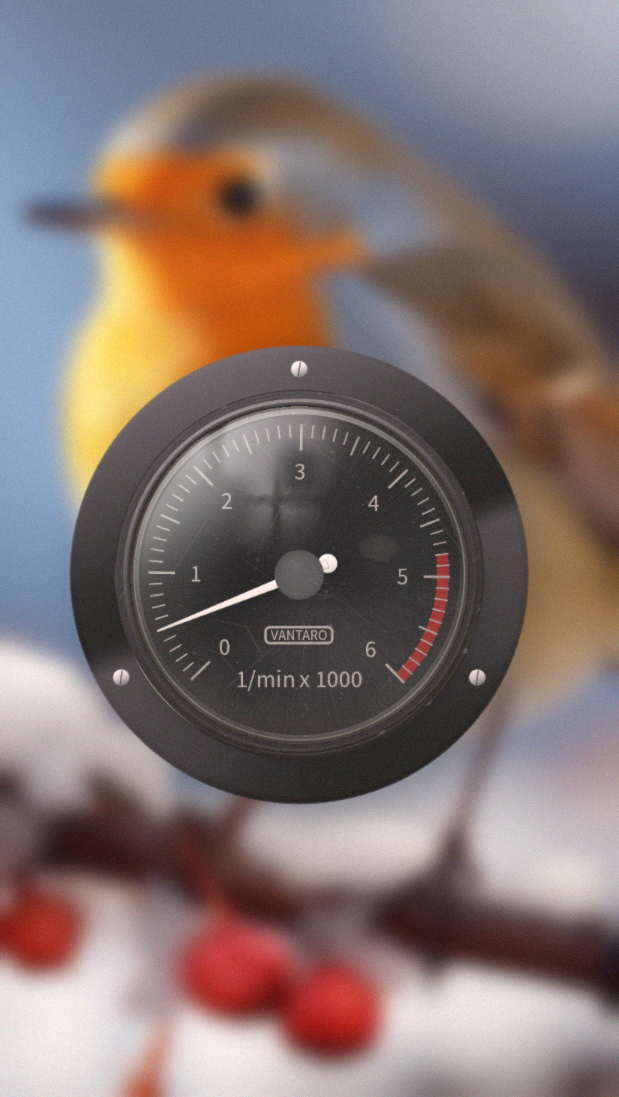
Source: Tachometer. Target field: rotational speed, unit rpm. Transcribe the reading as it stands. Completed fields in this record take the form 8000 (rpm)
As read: 500 (rpm)
